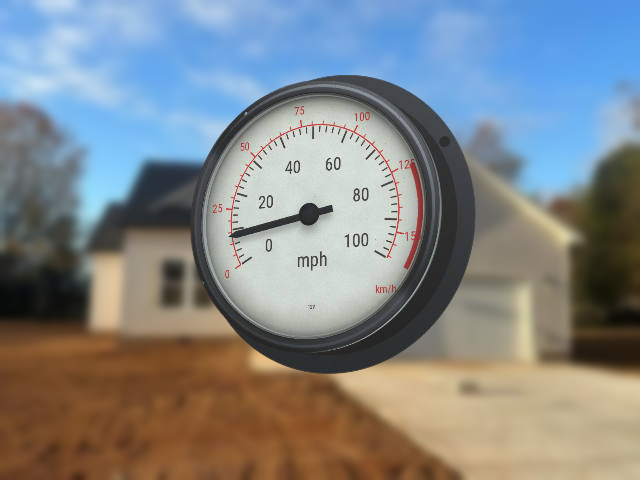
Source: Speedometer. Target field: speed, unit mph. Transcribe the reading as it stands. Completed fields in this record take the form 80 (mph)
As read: 8 (mph)
